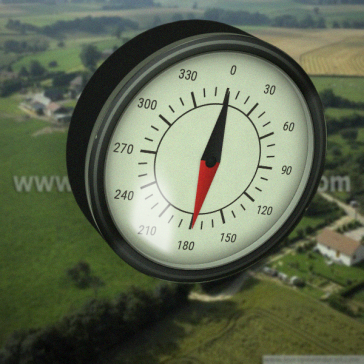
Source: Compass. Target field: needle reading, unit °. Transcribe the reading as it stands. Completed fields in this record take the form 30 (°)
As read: 180 (°)
